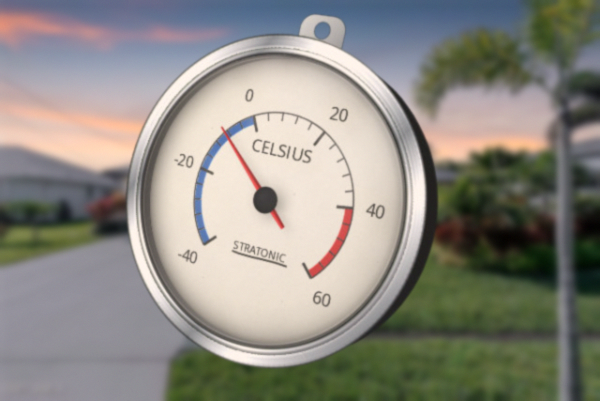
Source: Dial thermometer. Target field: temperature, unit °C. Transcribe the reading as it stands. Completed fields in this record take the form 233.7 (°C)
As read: -8 (°C)
